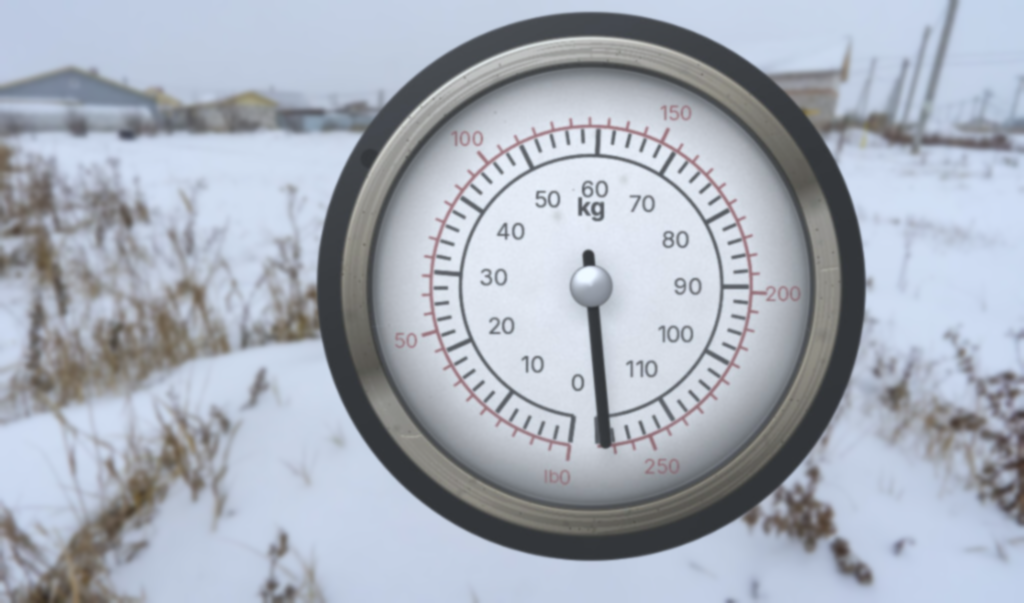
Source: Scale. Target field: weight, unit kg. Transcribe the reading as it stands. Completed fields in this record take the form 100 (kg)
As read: 119 (kg)
